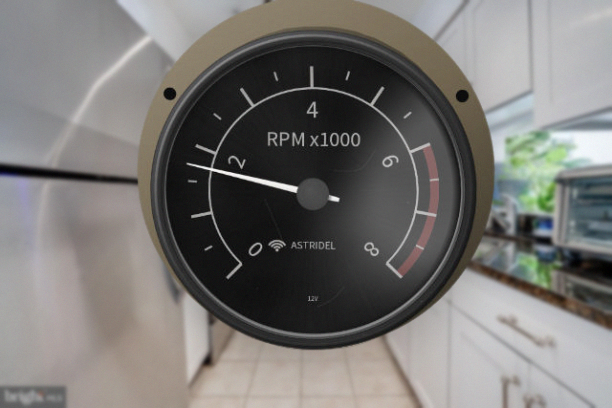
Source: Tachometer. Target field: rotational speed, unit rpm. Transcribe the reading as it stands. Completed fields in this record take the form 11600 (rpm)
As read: 1750 (rpm)
